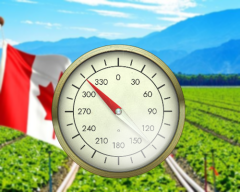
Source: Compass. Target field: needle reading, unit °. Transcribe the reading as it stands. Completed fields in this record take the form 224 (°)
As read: 315 (°)
